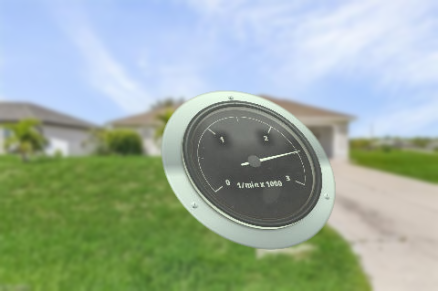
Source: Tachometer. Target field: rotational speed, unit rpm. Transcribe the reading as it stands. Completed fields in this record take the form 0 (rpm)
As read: 2500 (rpm)
